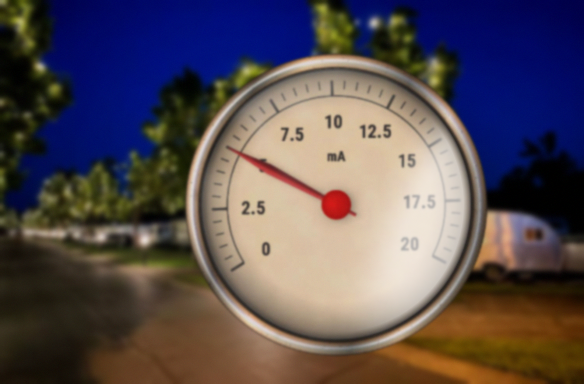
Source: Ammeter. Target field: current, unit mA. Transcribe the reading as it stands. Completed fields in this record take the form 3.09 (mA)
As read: 5 (mA)
